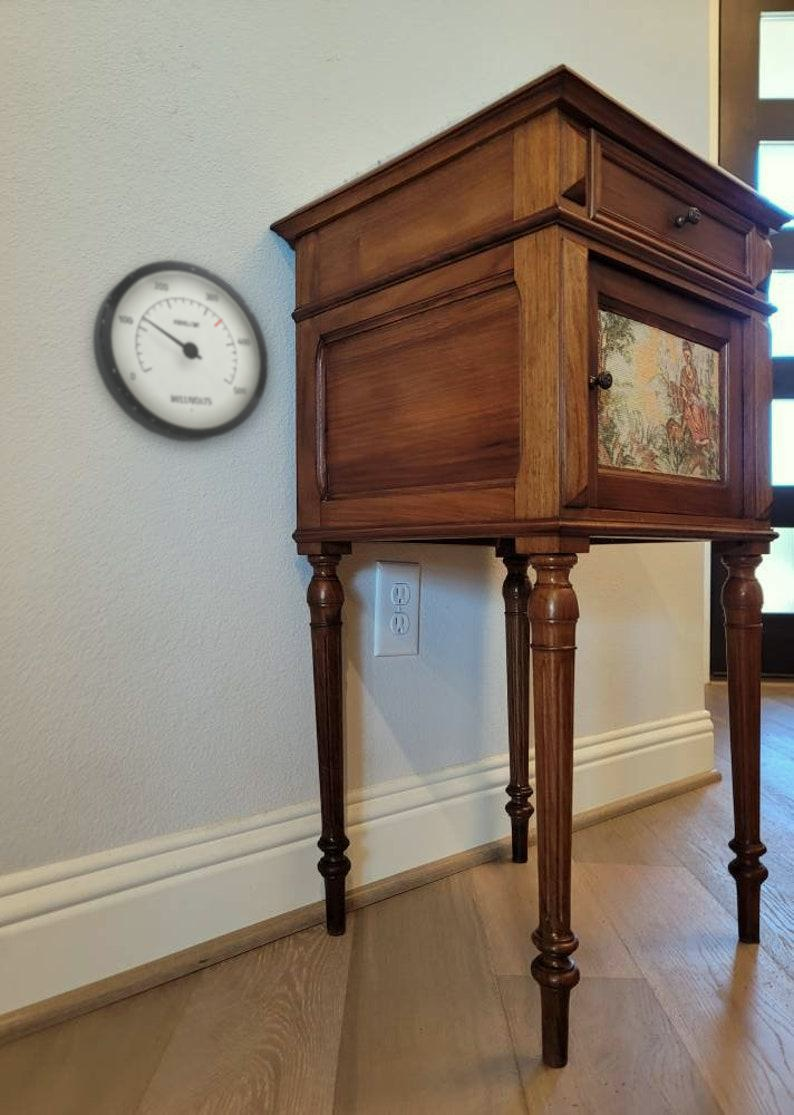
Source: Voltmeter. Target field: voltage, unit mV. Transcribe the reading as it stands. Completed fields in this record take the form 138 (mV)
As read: 120 (mV)
